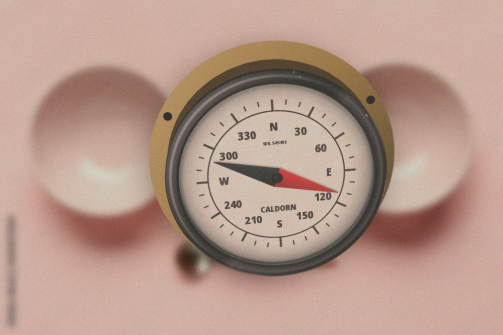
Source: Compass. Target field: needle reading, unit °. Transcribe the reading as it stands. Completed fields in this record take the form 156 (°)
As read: 110 (°)
